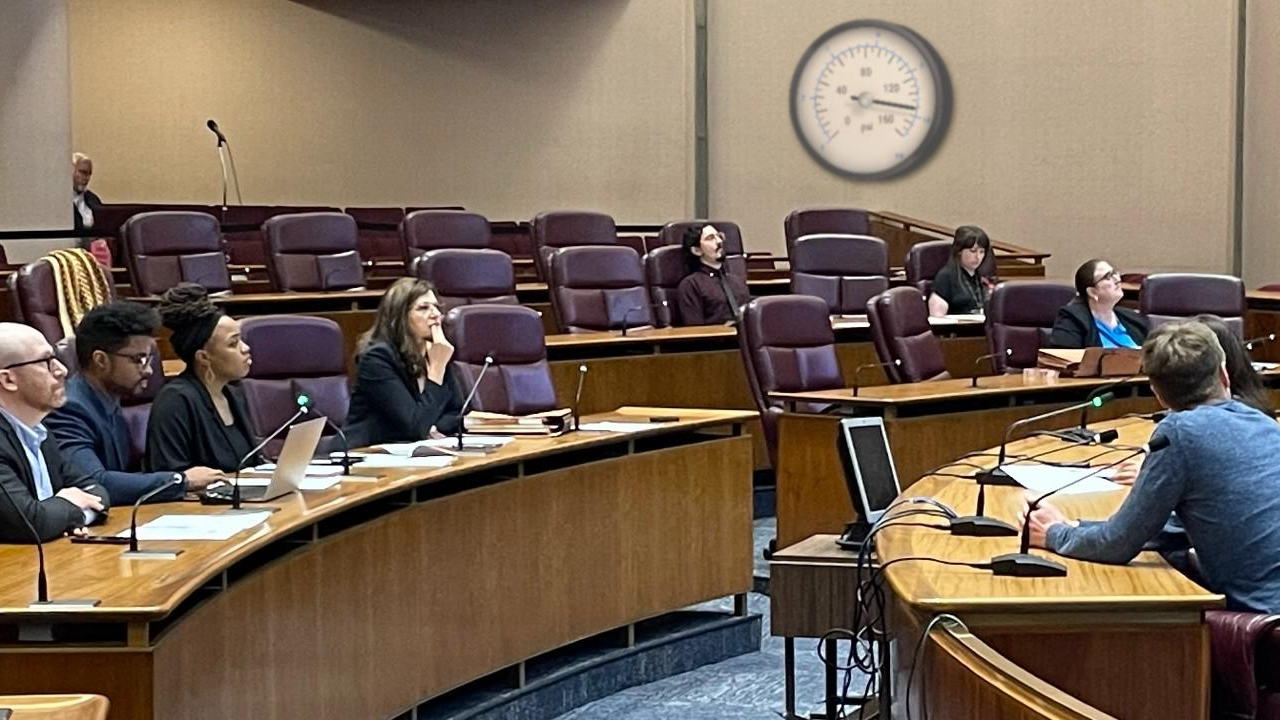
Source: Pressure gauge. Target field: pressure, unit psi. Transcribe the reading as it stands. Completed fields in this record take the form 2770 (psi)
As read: 140 (psi)
